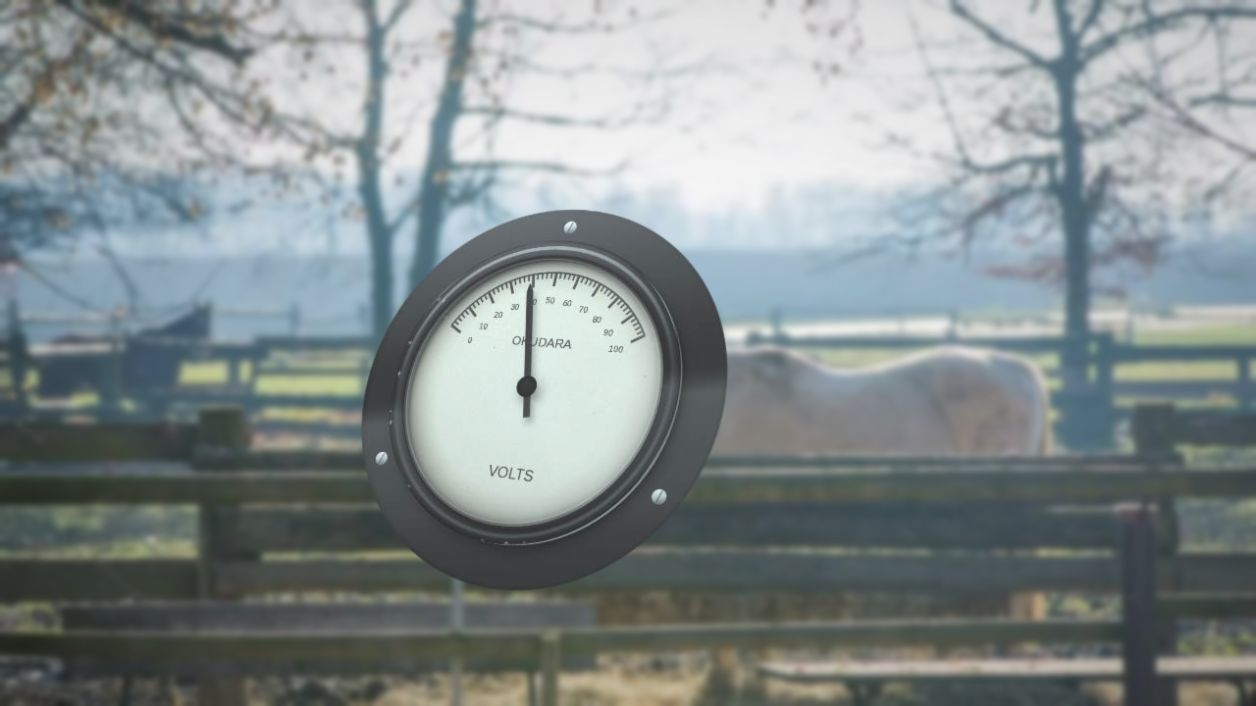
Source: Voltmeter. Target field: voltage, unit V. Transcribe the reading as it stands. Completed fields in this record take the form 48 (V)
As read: 40 (V)
